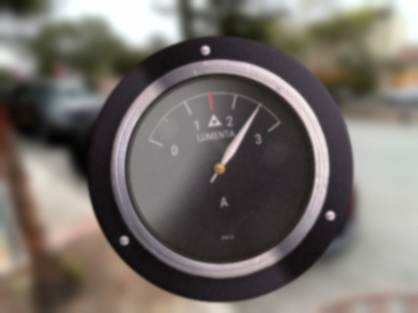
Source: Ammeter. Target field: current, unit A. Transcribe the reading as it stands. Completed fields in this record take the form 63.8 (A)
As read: 2.5 (A)
